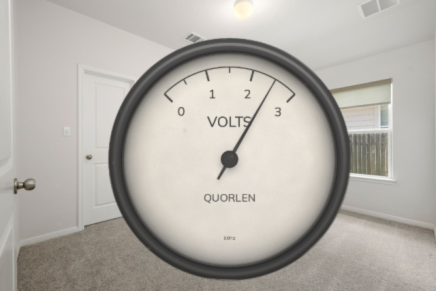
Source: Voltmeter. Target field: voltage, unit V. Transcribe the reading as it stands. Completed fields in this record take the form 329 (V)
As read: 2.5 (V)
